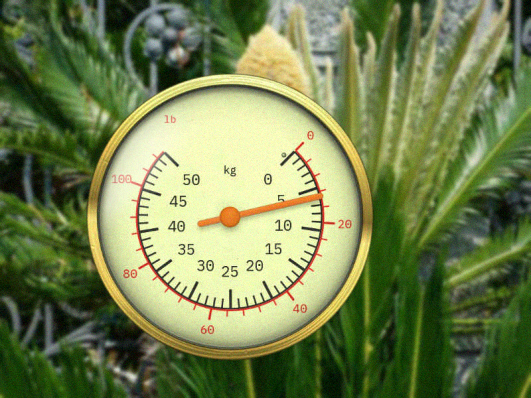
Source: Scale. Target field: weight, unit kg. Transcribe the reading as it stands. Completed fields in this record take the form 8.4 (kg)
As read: 6 (kg)
